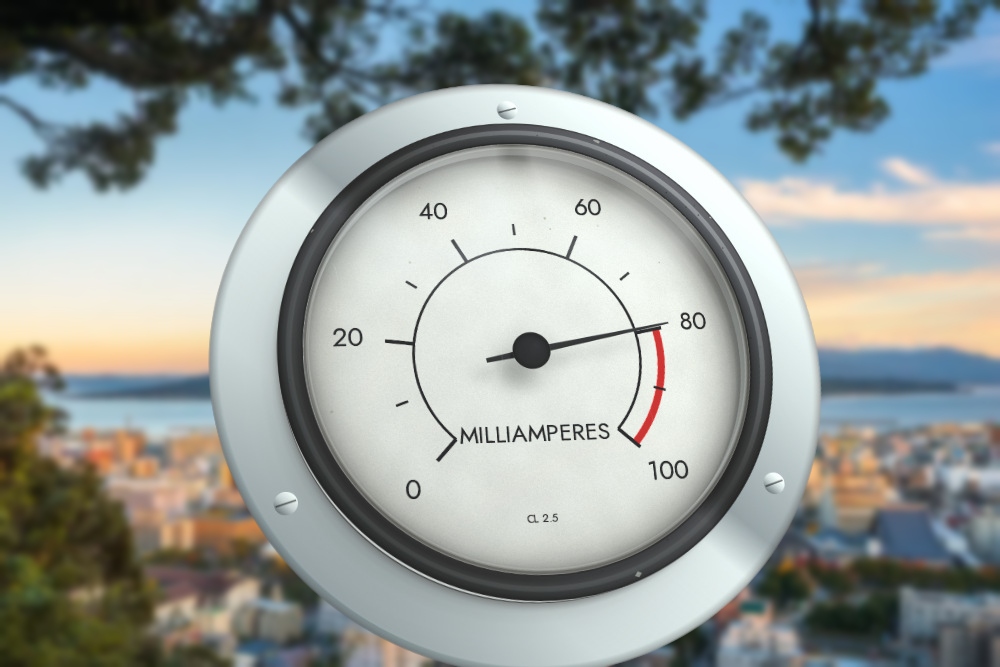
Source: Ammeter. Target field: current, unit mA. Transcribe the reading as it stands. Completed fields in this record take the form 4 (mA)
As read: 80 (mA)
